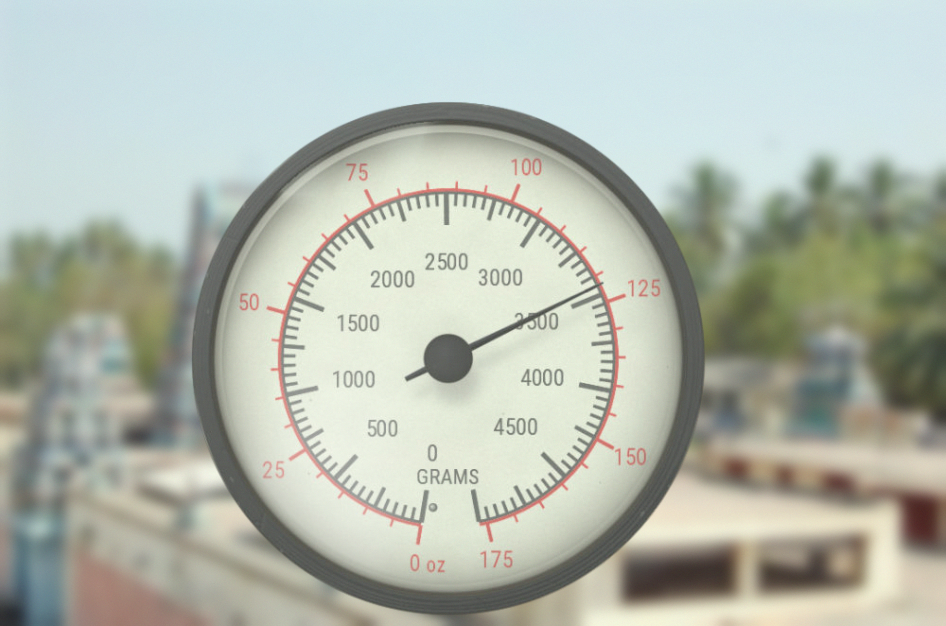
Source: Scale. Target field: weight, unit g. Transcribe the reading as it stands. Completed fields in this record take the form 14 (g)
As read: 3450 (g)
